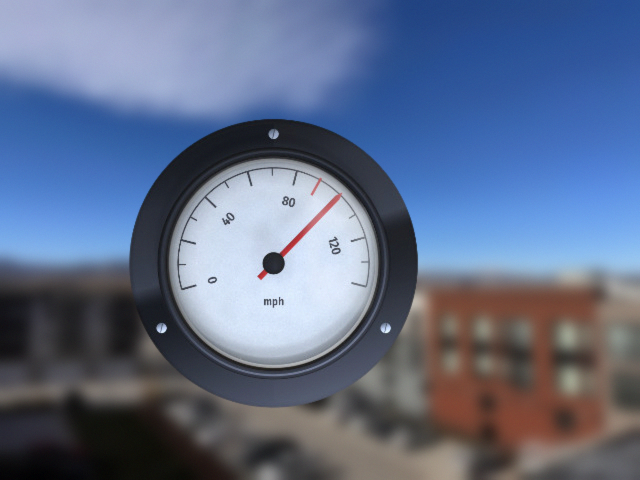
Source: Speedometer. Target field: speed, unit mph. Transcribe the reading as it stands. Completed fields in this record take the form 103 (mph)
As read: 100 (mph)
